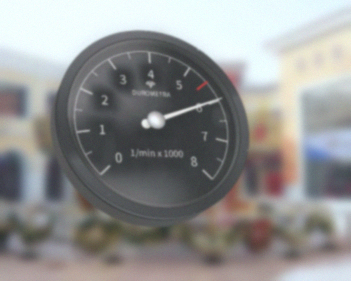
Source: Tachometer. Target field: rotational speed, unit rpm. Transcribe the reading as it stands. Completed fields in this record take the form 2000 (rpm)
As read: 6000 (rpm)
